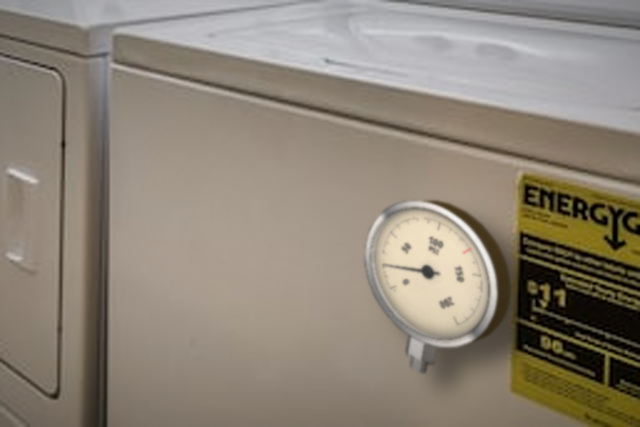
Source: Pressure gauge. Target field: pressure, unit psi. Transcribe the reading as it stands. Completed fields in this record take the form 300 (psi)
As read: 20 (psi)
